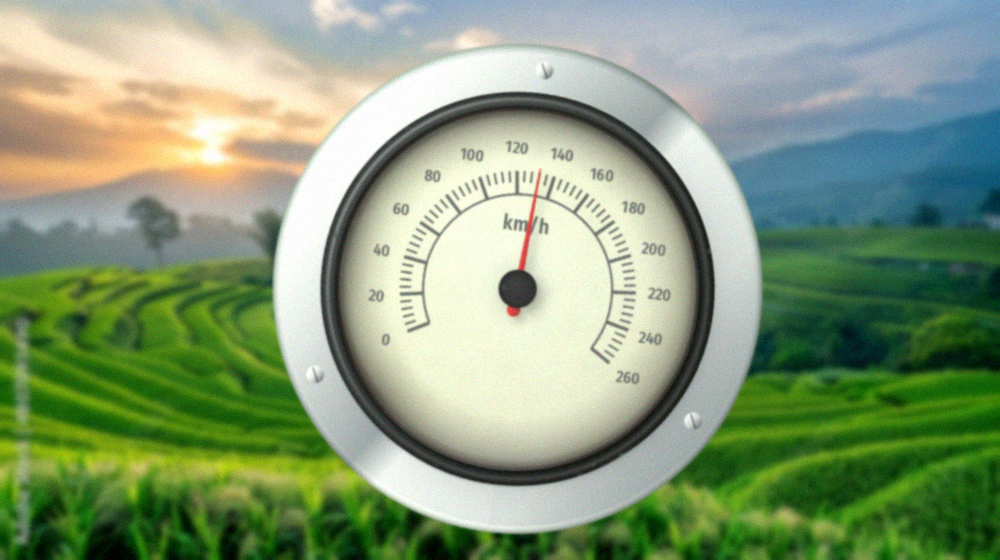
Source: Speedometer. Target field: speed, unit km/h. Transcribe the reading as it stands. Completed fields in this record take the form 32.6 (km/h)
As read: 132 (km/h)
